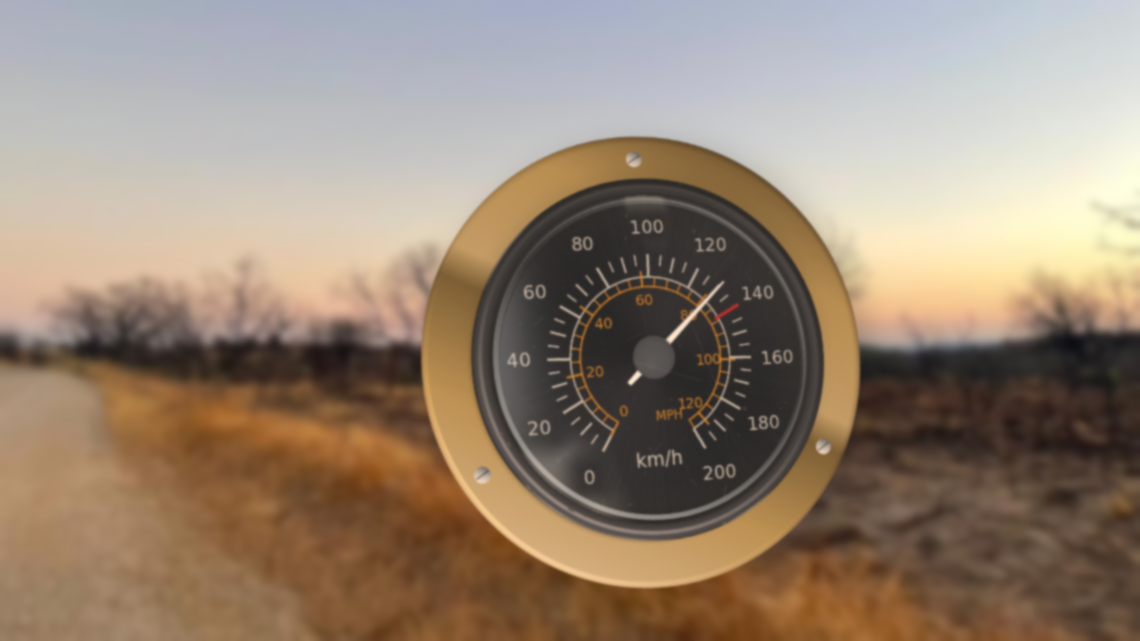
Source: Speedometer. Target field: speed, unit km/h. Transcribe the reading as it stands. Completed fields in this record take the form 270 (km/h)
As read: 130 (km/h)
